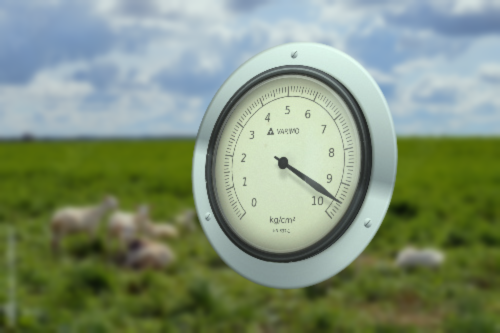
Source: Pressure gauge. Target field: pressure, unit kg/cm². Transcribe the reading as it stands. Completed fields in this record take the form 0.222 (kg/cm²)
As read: 9.5 (kg/cm²)
